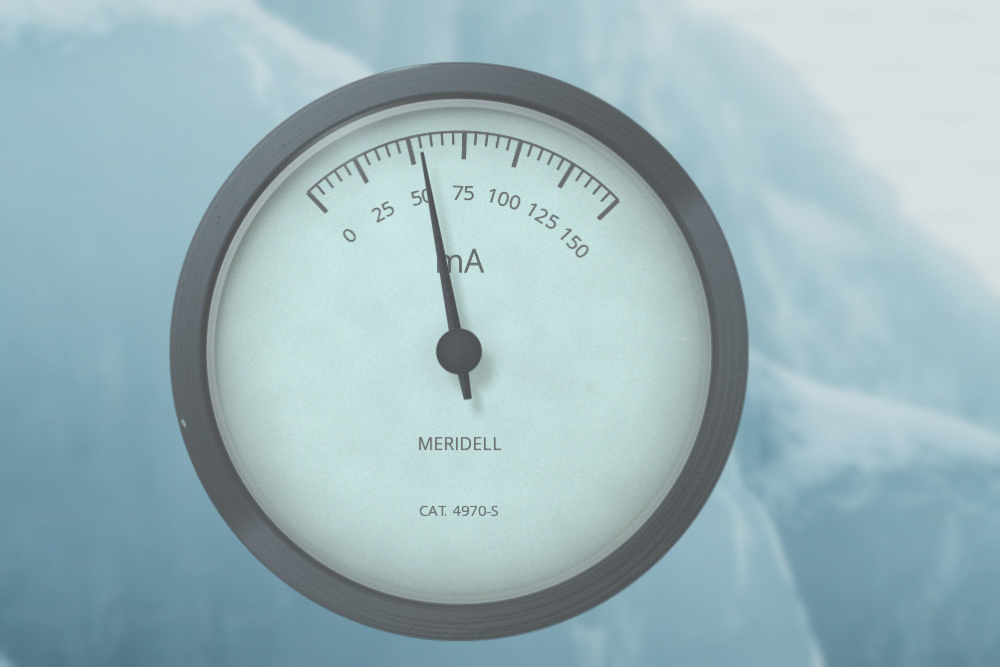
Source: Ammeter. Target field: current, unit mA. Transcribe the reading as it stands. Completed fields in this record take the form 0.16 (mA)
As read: 55 (mA)
